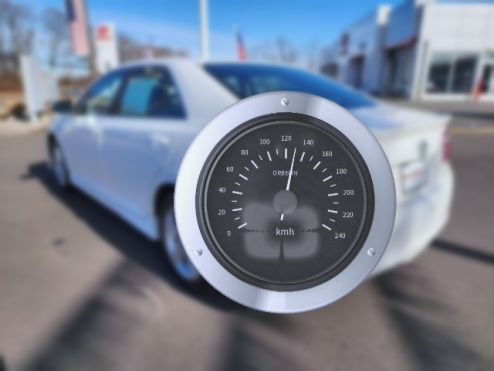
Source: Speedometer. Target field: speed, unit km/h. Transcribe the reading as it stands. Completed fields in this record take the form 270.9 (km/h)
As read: 130 (km/h)
